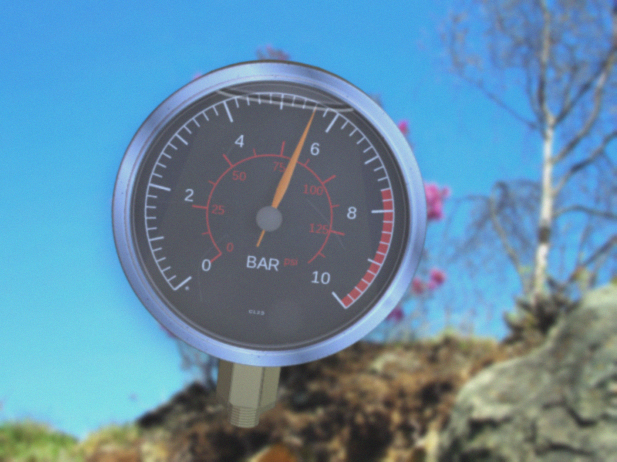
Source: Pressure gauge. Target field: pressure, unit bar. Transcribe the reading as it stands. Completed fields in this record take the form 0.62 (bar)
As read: 5.6 (bar)
